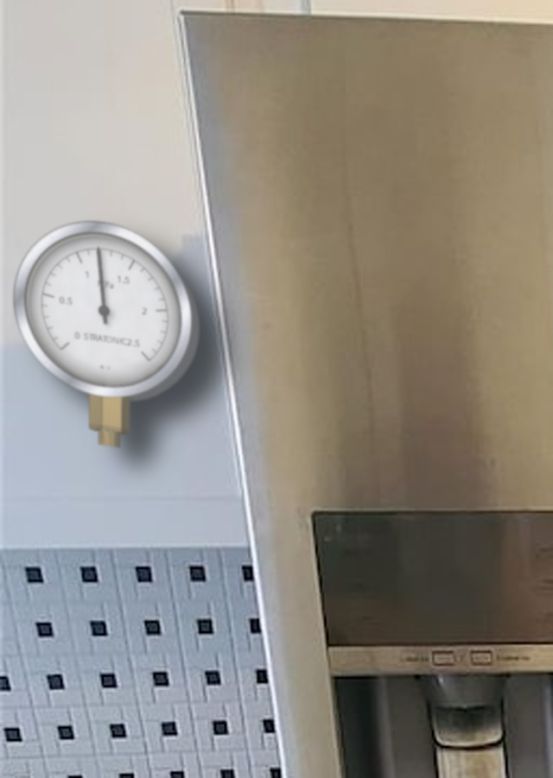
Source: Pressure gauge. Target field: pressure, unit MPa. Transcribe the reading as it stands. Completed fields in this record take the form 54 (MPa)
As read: 1.2 (MPa)
